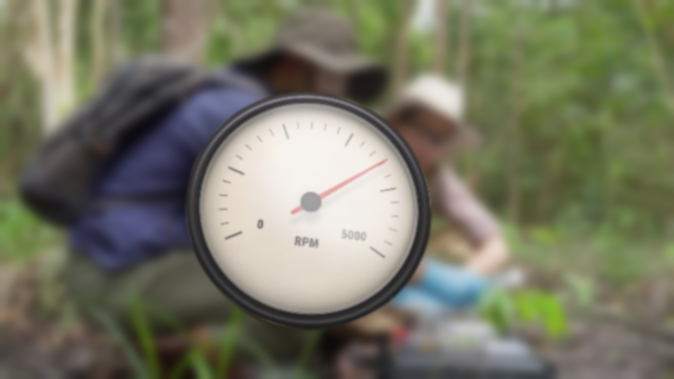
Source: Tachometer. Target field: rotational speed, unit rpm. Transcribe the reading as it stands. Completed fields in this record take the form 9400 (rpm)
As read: 3600 (rpm)
